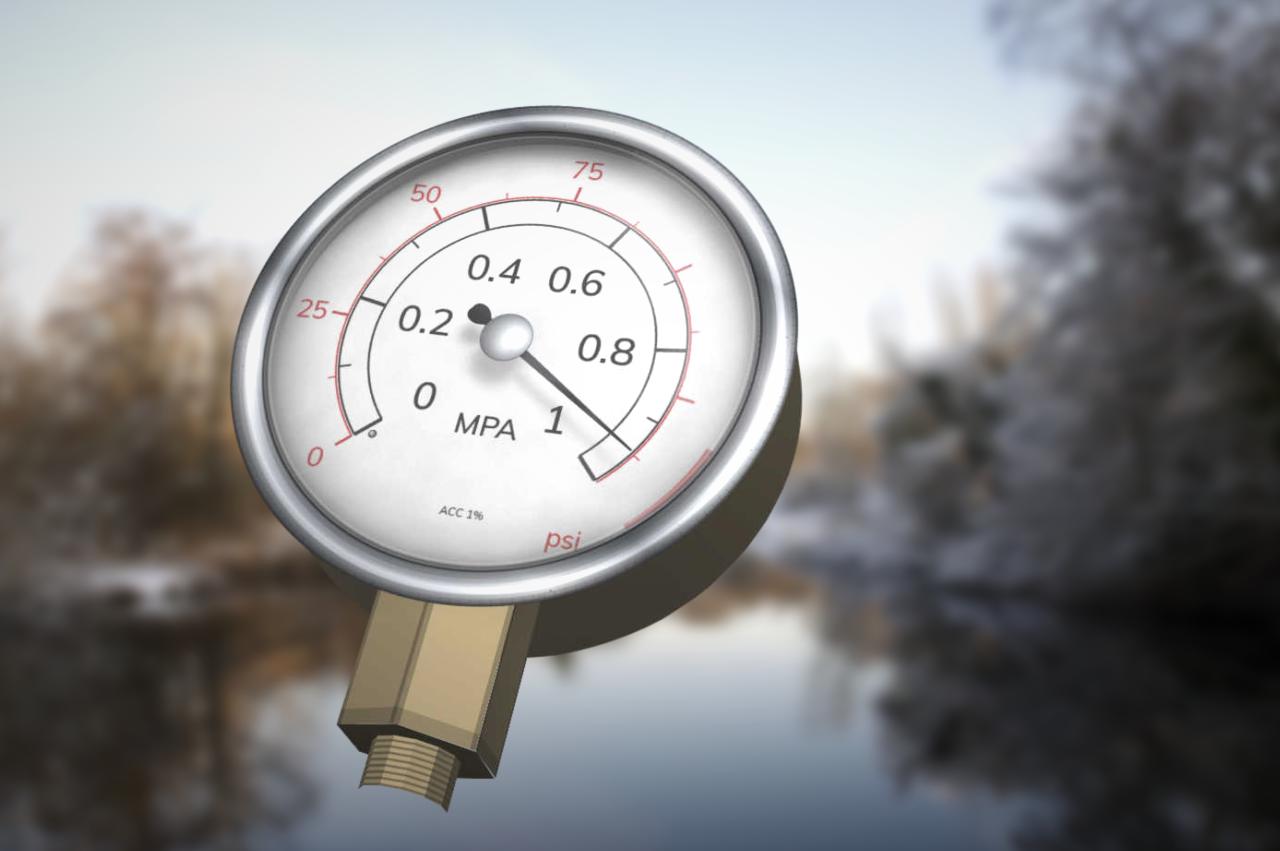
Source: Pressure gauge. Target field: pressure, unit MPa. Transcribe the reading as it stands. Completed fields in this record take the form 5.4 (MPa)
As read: 0.95 (MPa)
